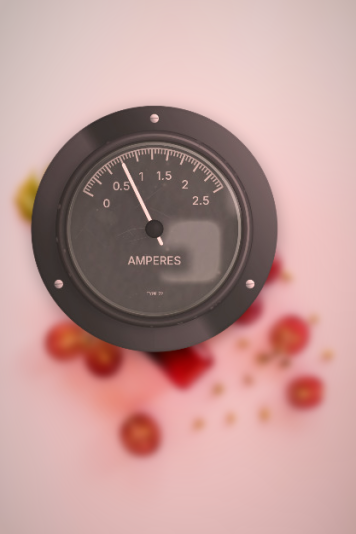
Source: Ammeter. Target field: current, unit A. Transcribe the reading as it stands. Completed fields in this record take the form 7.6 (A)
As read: 0.75 (A)
